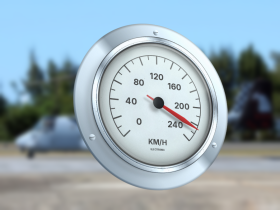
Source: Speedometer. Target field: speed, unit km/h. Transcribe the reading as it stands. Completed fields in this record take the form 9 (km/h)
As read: 225 (km/h)
